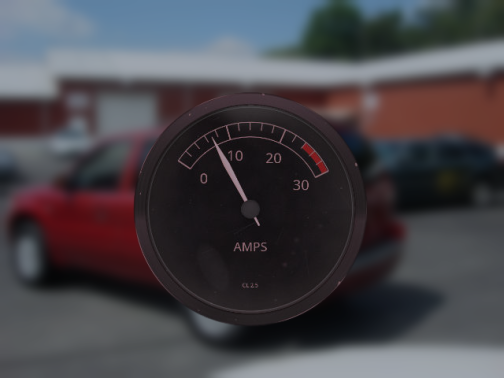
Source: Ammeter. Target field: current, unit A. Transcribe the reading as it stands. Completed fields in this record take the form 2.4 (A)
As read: 7 (A)
